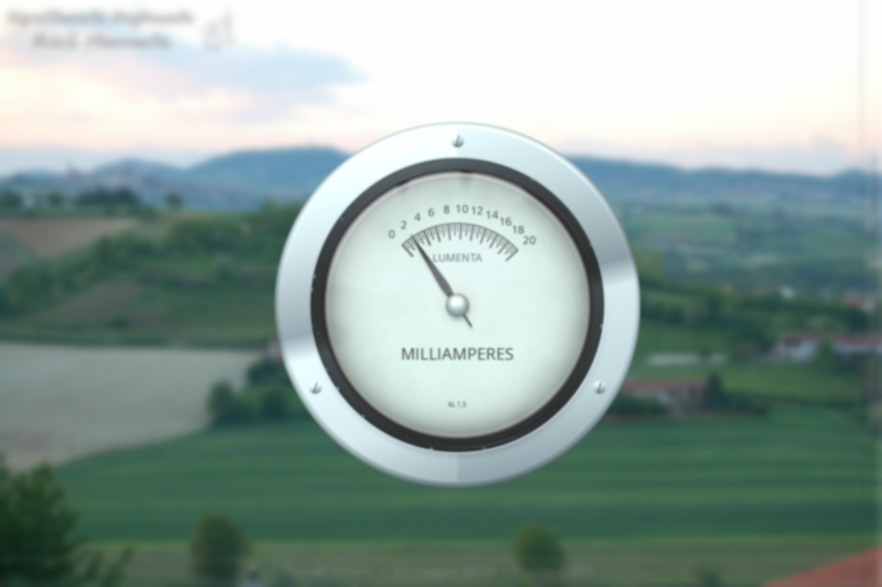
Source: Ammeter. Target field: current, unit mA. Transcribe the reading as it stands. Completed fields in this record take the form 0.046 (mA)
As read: 2 (mA)
